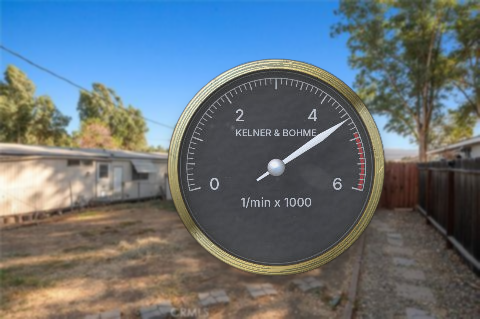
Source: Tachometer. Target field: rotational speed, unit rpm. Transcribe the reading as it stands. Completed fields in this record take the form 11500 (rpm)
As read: 4600 (rpm)
